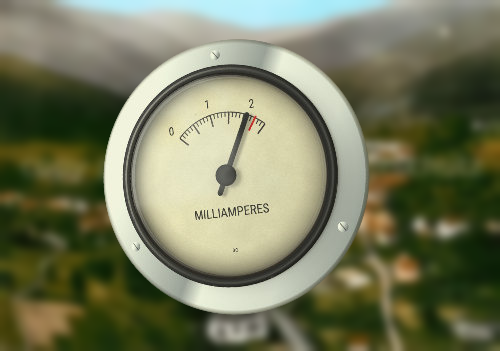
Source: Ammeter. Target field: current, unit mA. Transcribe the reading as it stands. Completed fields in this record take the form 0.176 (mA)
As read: 2 (mA)
